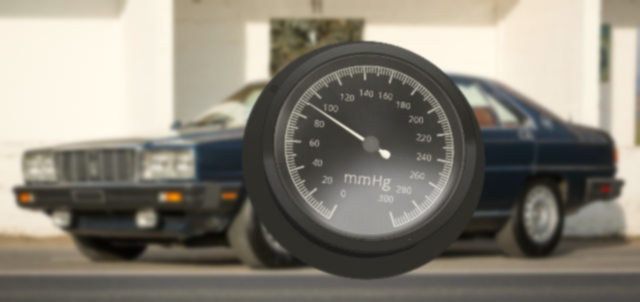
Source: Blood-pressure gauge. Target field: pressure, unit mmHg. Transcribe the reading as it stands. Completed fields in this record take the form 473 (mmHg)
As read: 90 (mmHg)
